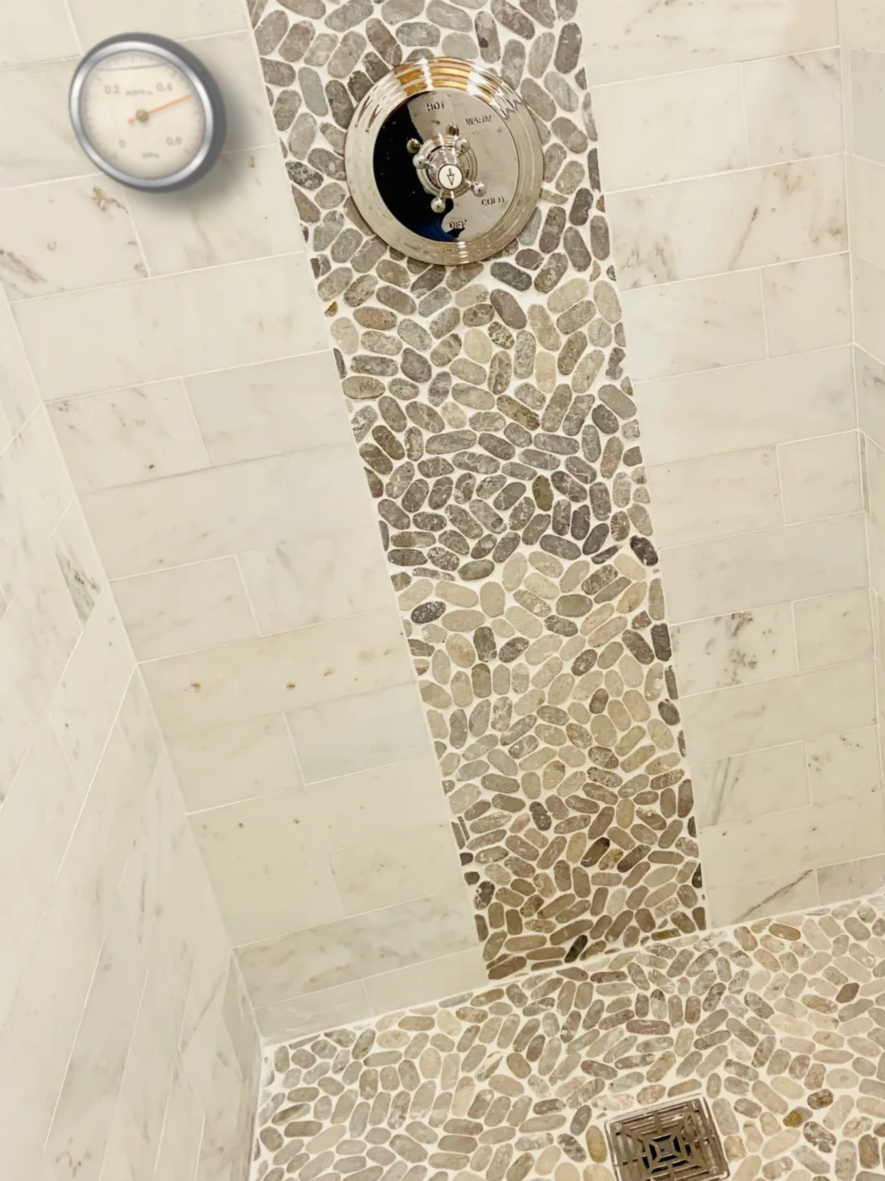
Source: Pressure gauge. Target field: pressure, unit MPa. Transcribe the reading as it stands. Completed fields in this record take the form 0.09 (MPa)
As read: 0.46 (MPa)
